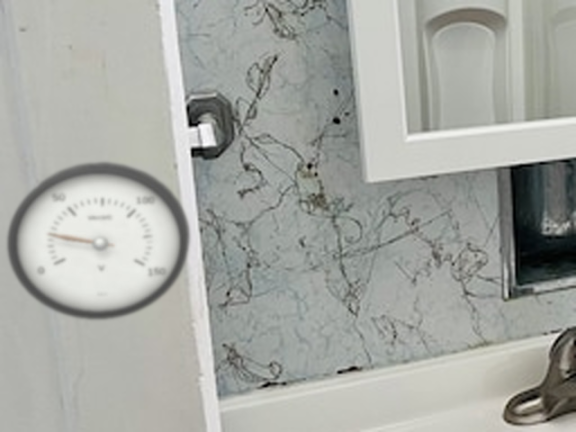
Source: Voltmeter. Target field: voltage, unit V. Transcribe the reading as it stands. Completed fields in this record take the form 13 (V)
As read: 25 (V)
